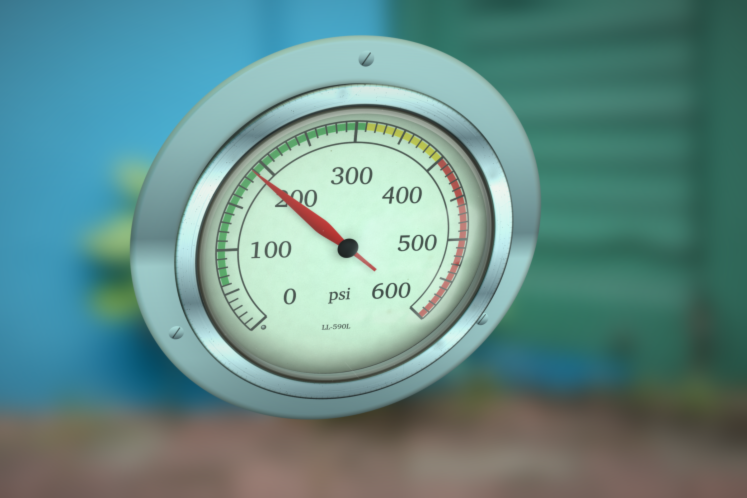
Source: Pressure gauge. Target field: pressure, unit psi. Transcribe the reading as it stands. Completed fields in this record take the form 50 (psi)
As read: 190 (psi)
